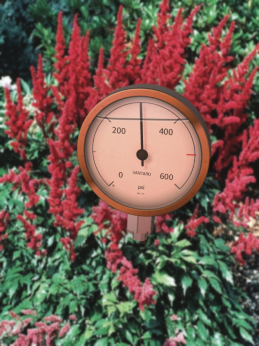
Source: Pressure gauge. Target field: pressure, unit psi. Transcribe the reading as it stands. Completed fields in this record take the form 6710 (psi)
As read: 300 (psi)
